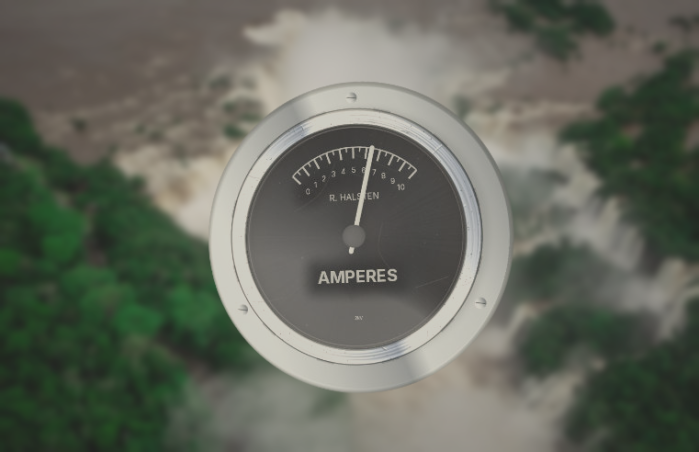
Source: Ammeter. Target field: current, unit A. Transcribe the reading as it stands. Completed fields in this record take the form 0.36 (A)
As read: 6.5 (A)
